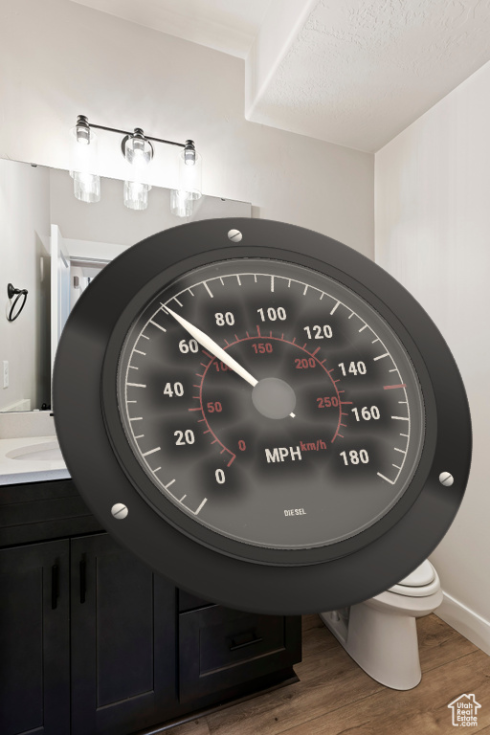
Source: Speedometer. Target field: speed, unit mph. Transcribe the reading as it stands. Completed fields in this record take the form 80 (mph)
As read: 65 (mph)
